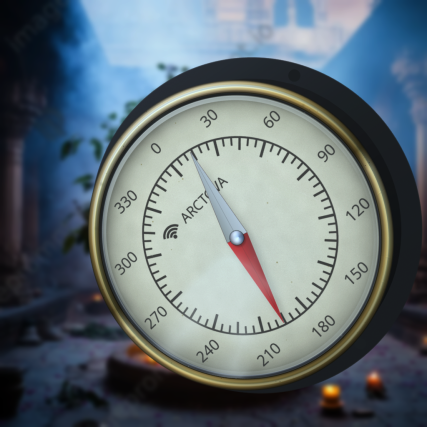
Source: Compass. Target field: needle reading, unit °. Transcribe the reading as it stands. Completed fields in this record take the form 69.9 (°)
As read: 195 (°)
